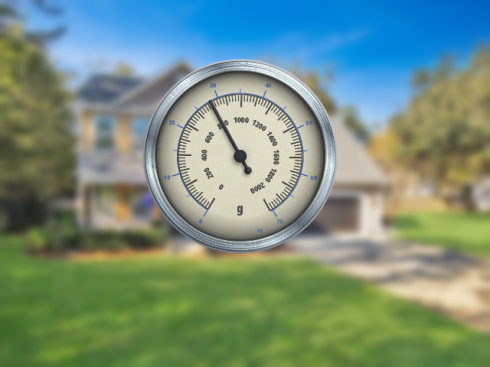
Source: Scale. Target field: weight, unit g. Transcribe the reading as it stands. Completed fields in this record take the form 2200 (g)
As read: 800 (g)
